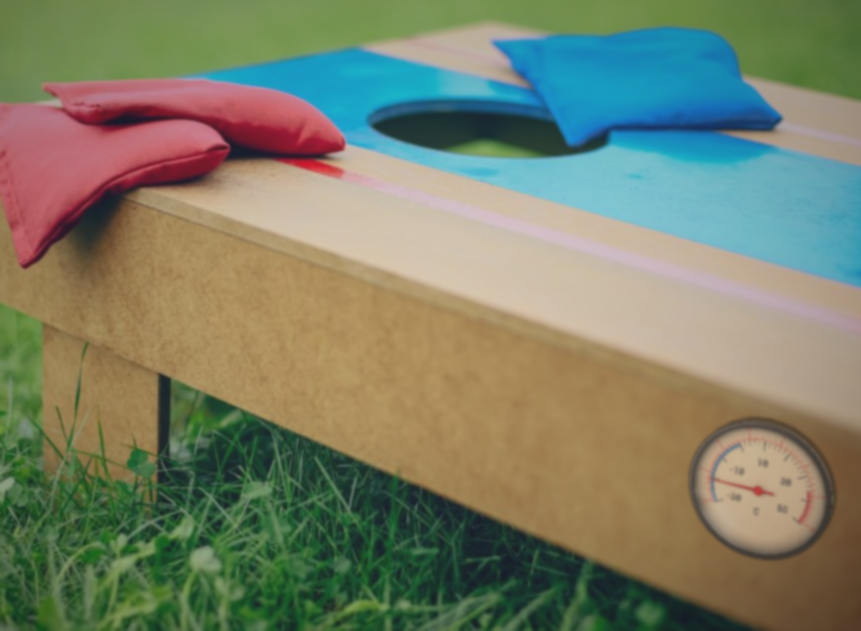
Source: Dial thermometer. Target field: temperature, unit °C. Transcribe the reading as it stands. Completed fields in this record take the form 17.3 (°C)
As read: -20 (°C)
